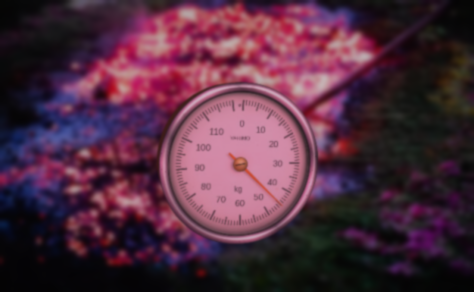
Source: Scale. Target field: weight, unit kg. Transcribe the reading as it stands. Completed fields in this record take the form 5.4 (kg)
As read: 45 (kg)
